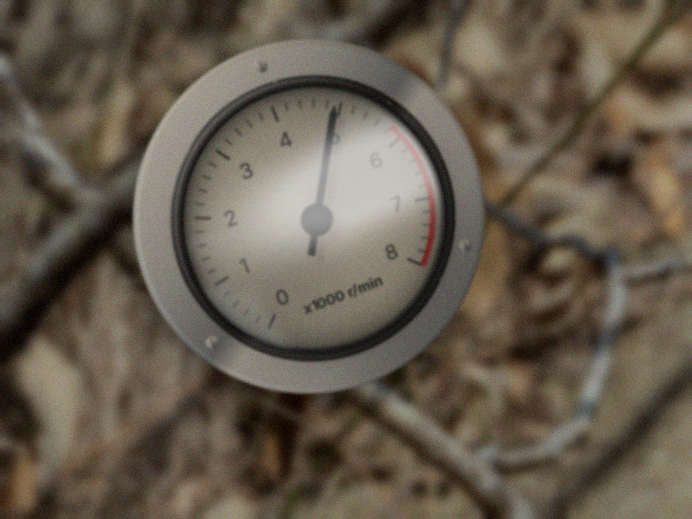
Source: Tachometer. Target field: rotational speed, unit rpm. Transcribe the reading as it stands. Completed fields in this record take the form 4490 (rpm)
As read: 4900 (rpm)
